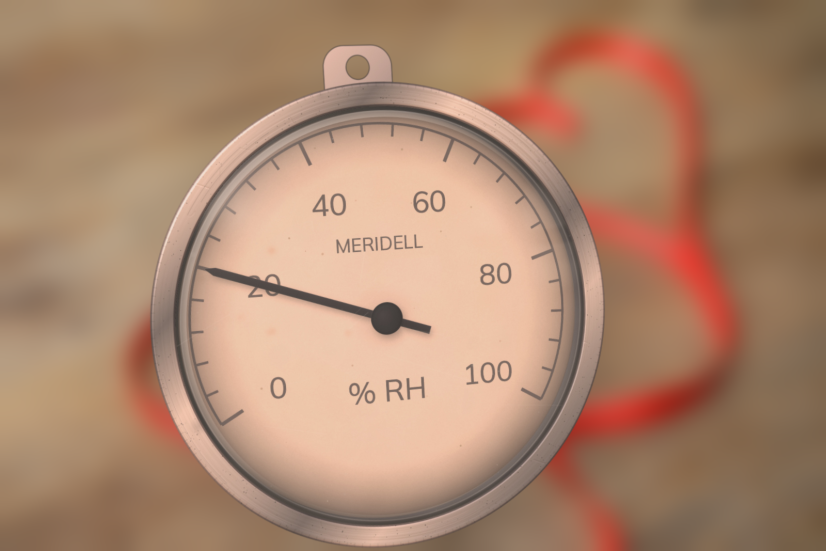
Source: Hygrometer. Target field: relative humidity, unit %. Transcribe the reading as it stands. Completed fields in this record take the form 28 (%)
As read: 20 (%)
